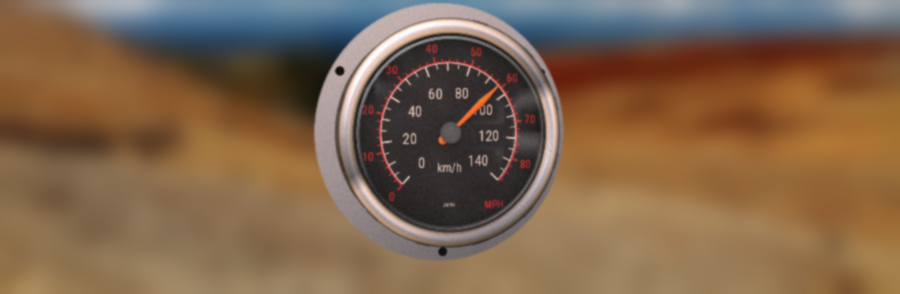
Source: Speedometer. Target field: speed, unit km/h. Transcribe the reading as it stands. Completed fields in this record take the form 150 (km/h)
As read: 95 (km/h)
